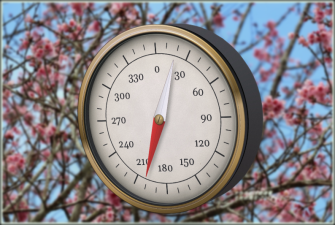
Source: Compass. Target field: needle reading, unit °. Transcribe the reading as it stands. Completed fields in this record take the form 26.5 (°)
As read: 200 (°)
